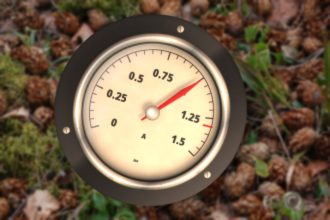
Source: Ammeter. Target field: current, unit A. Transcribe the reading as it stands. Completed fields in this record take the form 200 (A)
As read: 1 (A)
